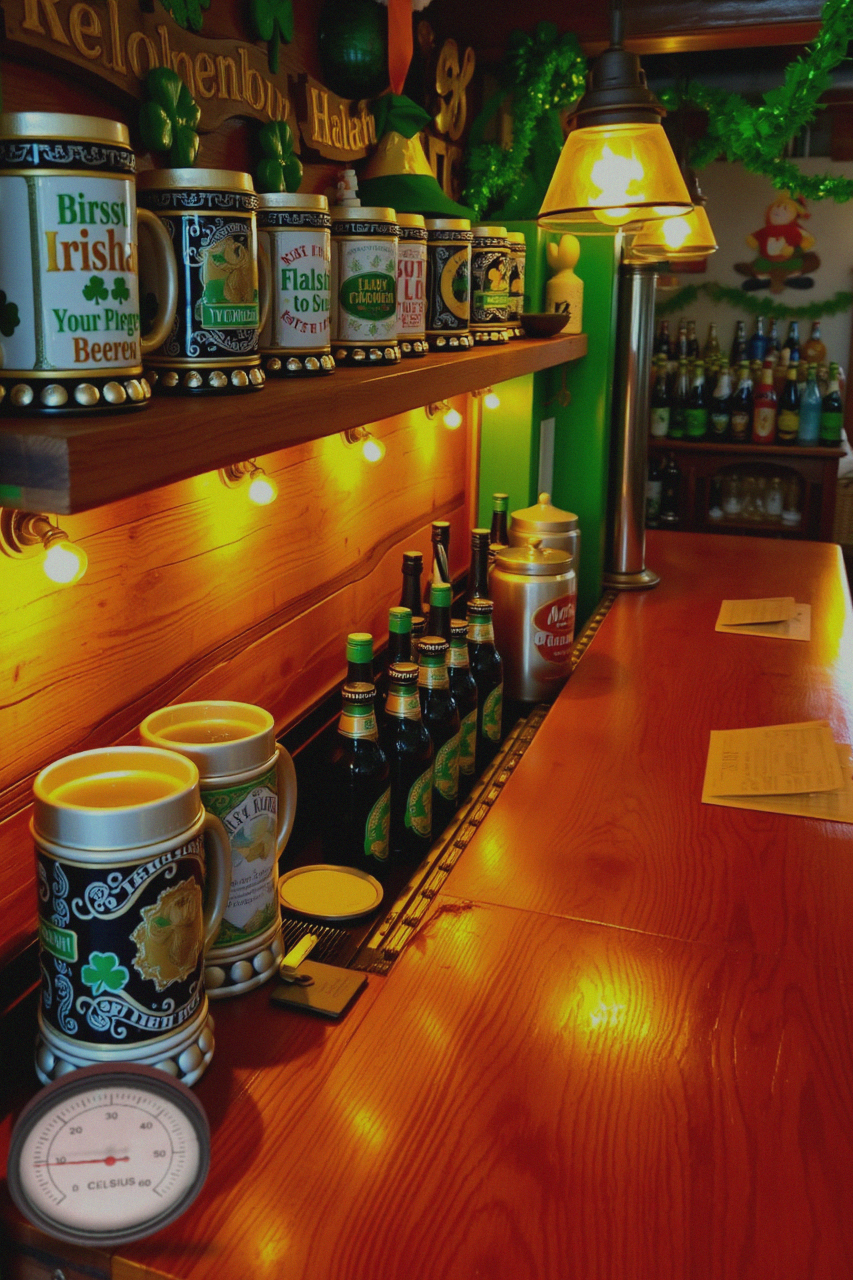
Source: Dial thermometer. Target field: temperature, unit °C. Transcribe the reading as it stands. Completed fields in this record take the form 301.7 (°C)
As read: 10 (°C)
